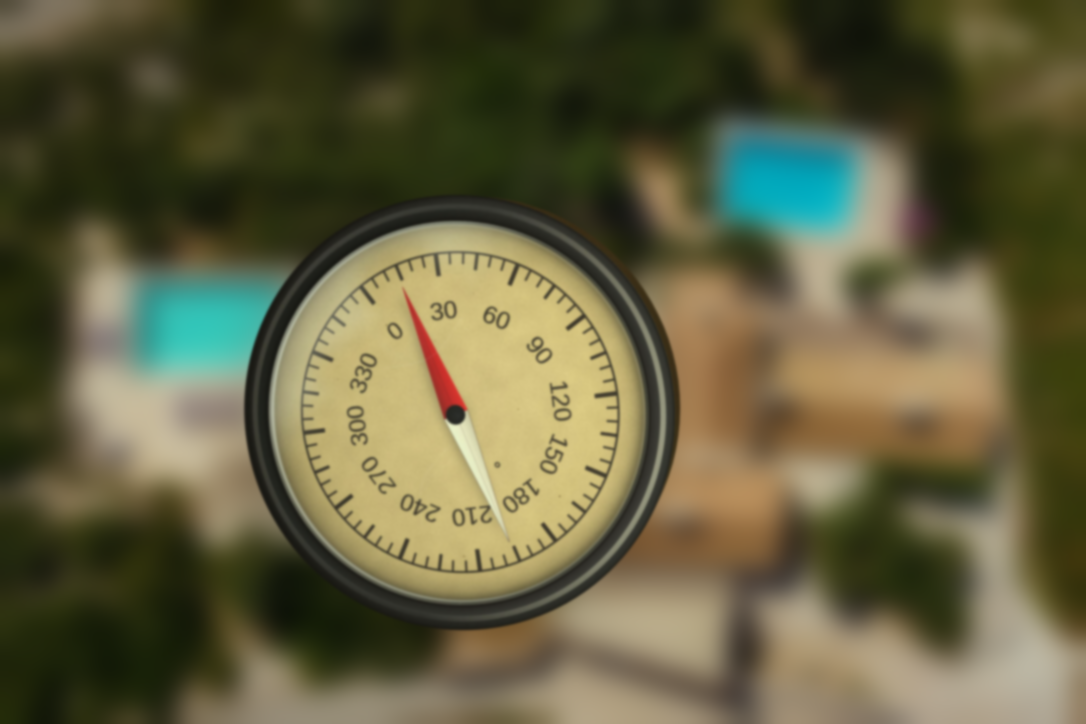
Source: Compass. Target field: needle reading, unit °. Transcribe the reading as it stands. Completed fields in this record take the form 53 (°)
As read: 15 (°)
